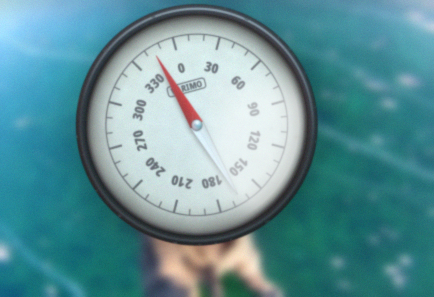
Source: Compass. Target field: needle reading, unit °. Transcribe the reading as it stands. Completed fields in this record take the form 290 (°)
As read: 345 (°)
